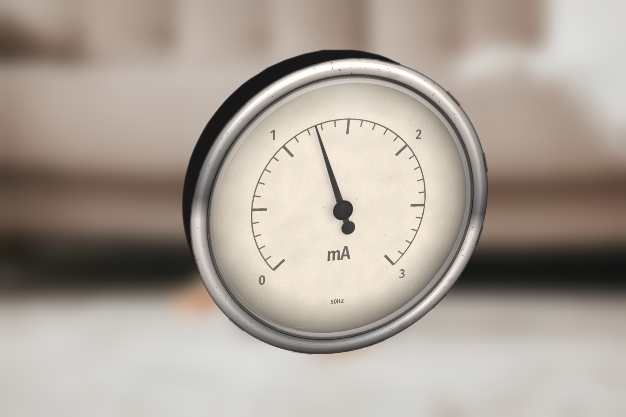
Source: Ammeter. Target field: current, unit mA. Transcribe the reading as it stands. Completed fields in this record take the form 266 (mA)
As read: 1.25 (mA)
